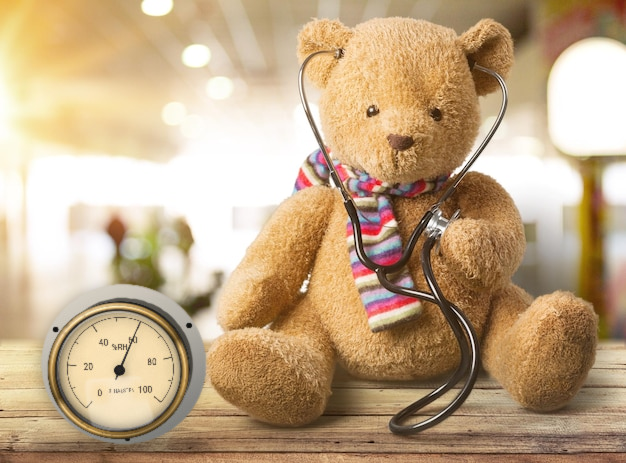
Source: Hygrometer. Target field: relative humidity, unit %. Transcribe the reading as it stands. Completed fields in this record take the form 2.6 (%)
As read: 60 (%)
